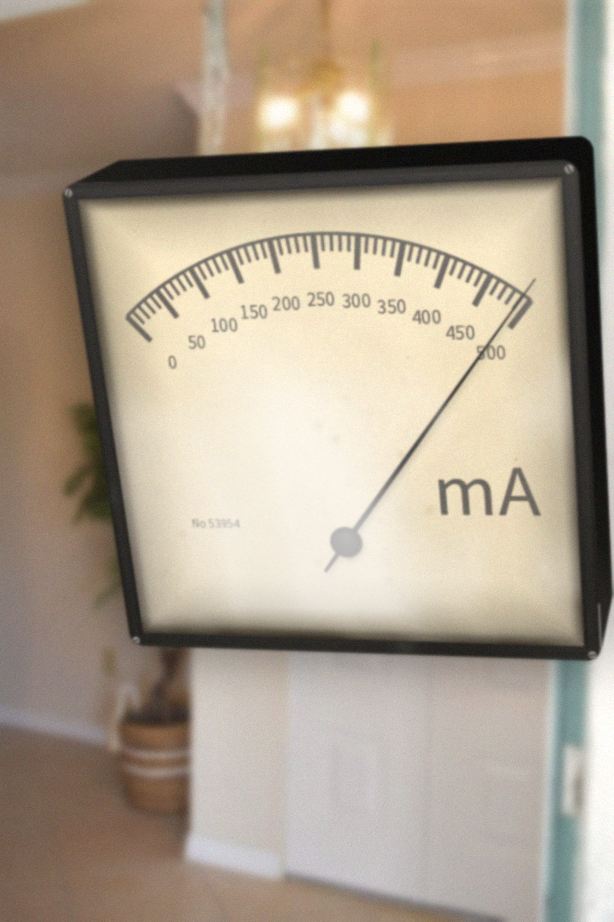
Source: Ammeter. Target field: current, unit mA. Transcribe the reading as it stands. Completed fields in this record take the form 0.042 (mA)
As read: 490 (mA)
